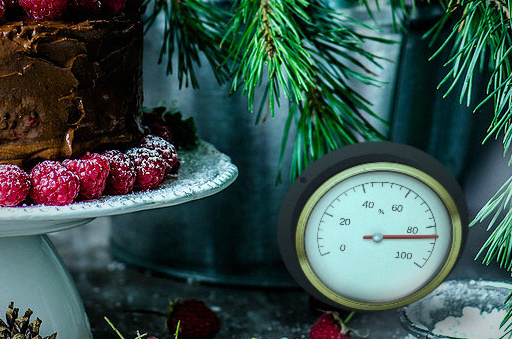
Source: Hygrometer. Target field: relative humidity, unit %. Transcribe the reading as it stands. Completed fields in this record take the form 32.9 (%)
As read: 84 (%)
